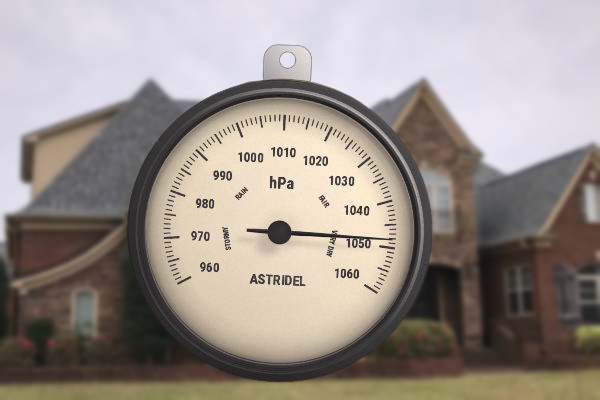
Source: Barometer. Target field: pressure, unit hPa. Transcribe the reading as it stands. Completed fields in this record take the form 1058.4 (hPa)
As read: 1048 (hPa)
